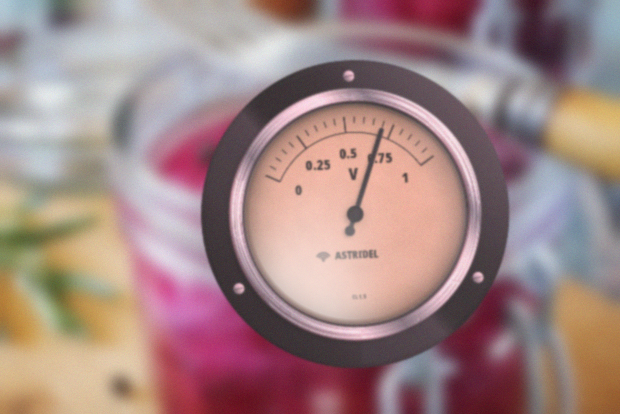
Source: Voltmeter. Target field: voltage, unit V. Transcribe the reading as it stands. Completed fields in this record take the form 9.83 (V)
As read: 0.7 (V)
